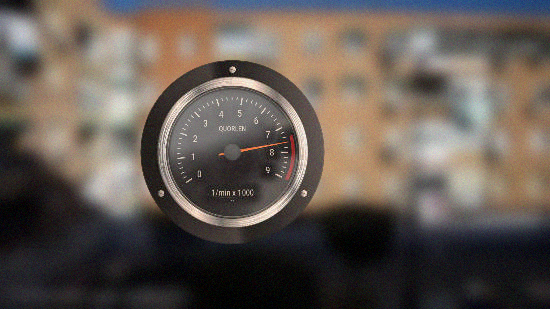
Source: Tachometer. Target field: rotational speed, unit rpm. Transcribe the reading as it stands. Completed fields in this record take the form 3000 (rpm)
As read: 7600 (rpm)
